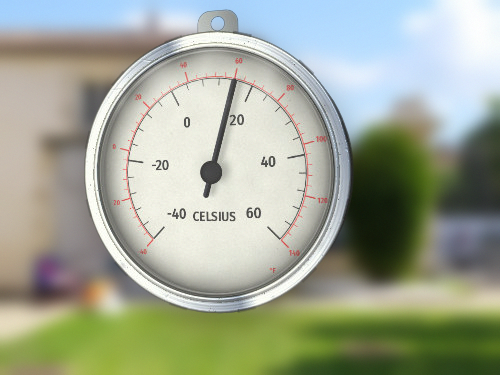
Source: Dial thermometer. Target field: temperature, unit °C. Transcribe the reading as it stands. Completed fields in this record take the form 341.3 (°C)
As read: 16 (°C)
